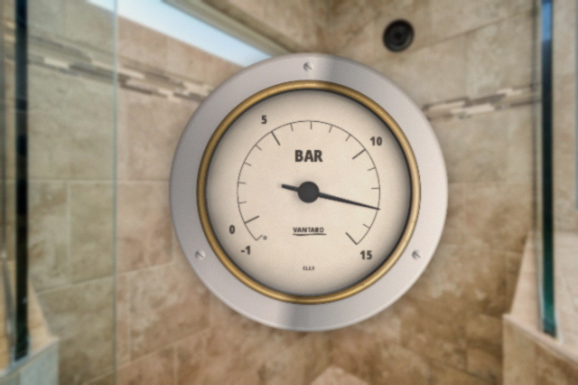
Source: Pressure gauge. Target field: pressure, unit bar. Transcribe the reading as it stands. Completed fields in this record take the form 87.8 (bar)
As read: 13 (bar)
